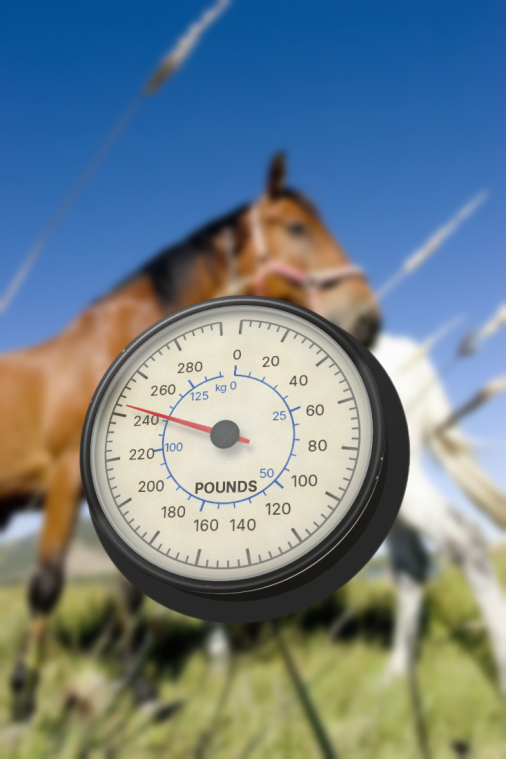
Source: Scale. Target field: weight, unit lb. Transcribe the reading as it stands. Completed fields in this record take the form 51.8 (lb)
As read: 244 (lb)
